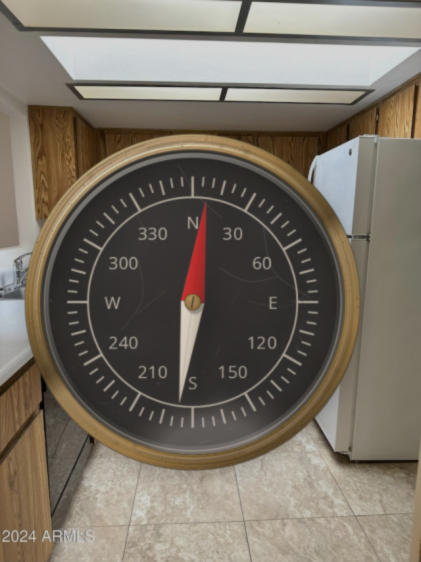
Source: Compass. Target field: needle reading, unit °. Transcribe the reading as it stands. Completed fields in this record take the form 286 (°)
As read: 7.5 (°)
